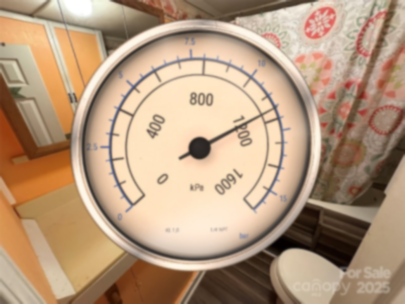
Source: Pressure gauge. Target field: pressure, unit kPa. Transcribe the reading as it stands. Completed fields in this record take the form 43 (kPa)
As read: 1150 (kPa)
